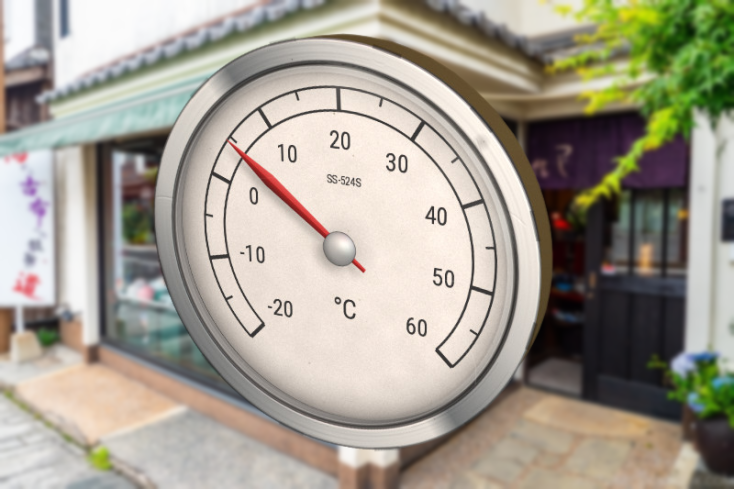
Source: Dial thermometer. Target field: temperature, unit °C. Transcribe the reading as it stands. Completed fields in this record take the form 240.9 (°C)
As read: 5 (°C)
